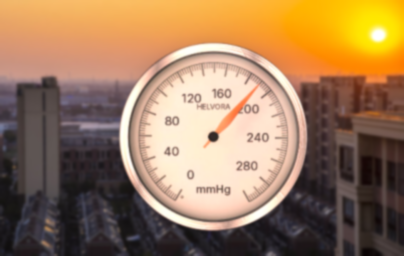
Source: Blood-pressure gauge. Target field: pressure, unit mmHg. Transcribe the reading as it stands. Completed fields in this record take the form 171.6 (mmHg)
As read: 190 (mmHg)
